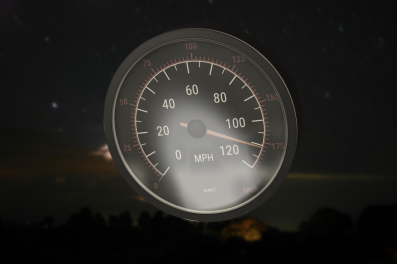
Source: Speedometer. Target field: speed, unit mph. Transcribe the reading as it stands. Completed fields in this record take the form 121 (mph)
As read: 110 (mph)
